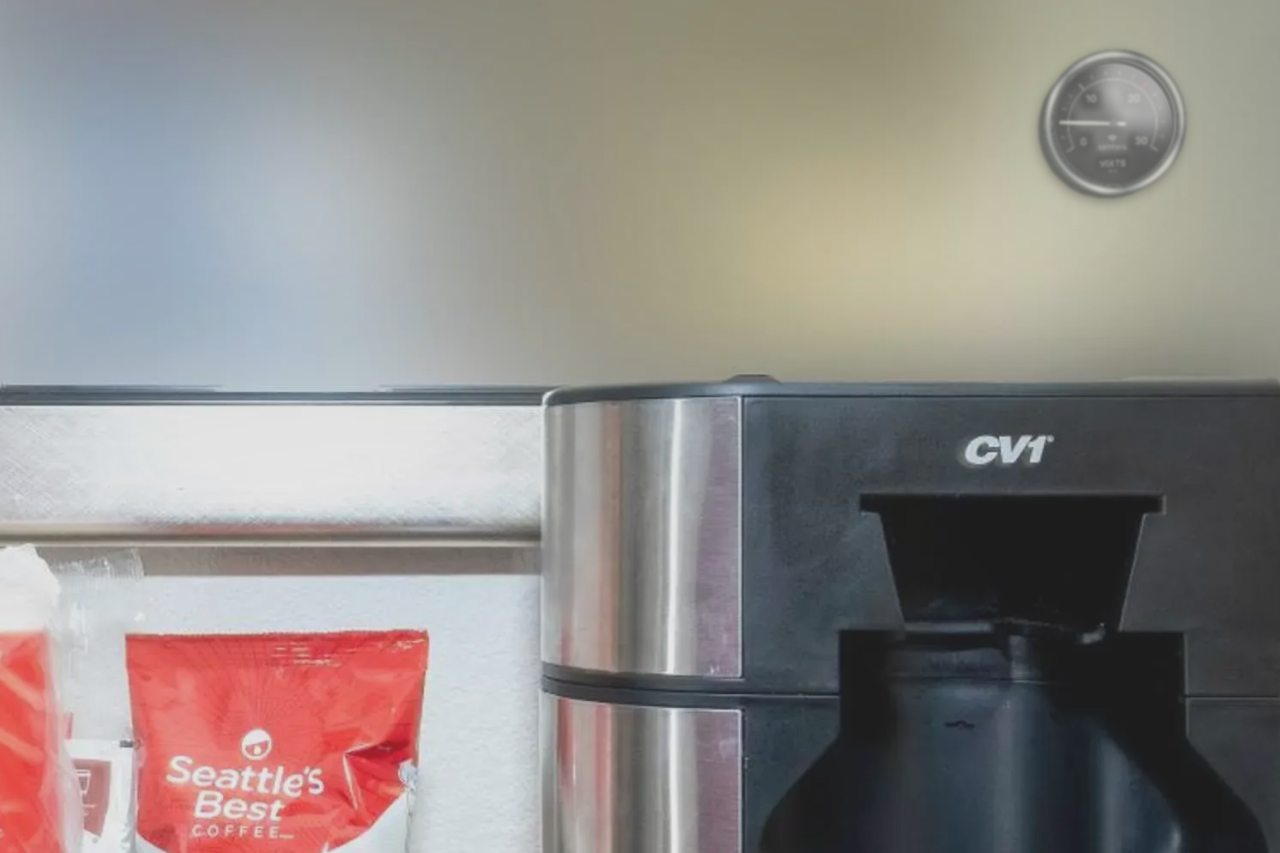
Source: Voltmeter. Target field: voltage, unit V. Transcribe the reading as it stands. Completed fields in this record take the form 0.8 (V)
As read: 4 (V)
